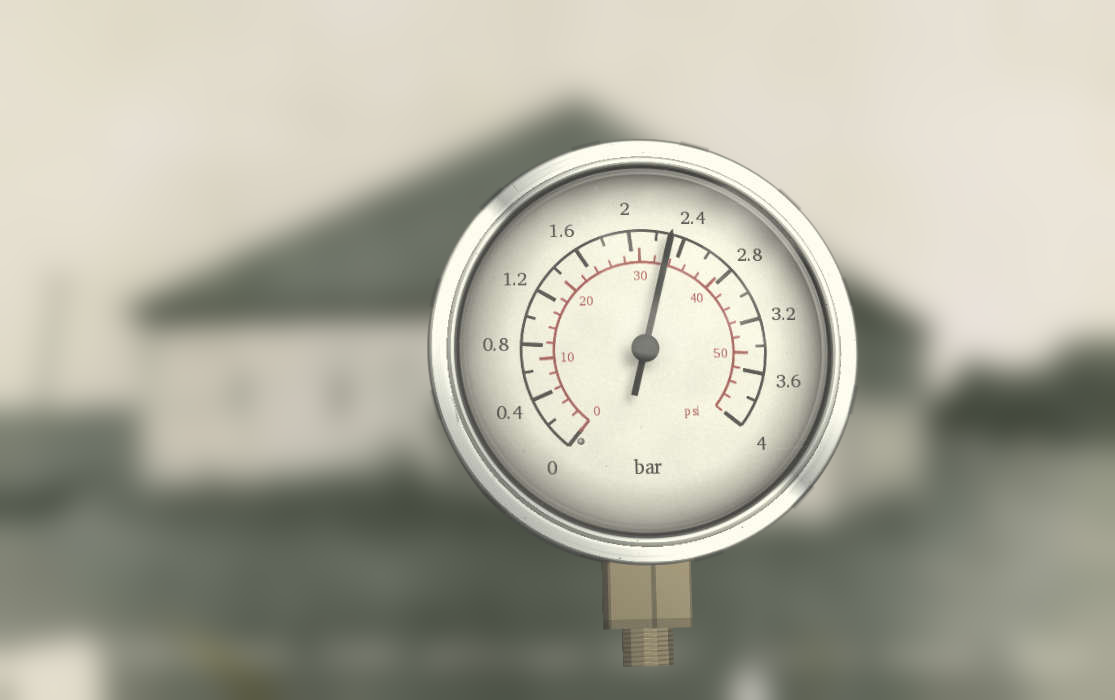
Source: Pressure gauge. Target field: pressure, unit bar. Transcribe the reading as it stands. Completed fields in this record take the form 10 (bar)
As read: 2.3 (bar)
